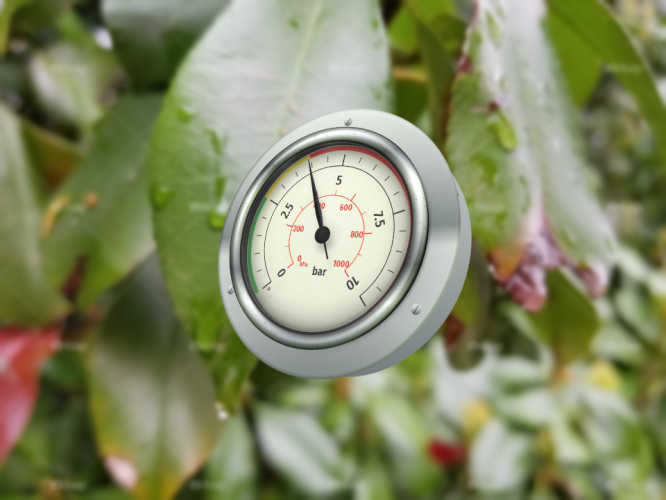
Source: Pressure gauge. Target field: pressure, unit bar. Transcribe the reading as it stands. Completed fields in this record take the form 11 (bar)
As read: 4 (bar)
